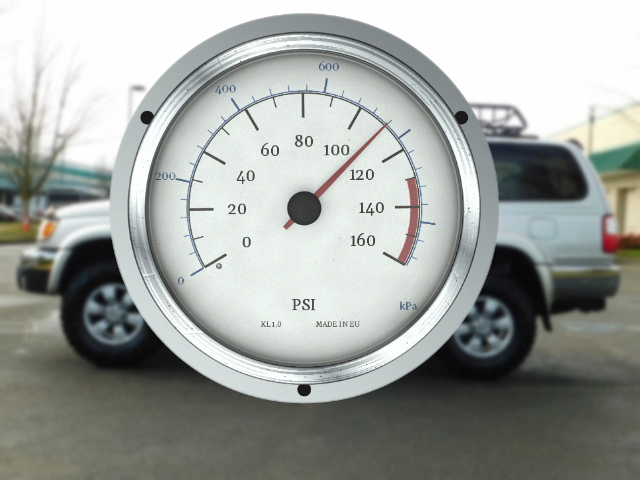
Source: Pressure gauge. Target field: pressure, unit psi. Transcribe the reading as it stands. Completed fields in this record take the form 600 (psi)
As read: 110 (psi)
